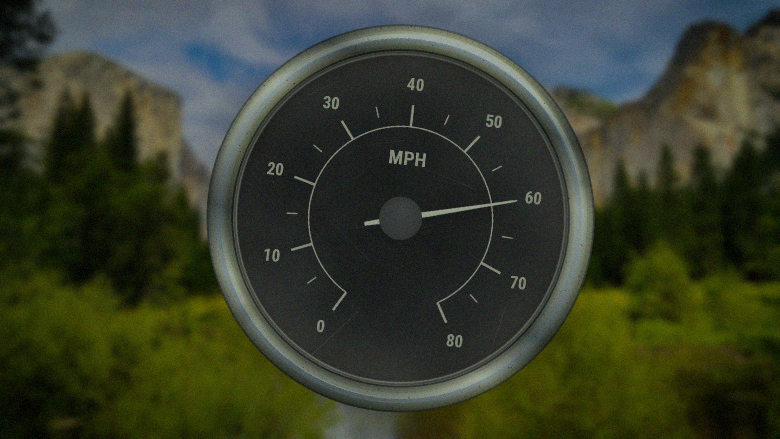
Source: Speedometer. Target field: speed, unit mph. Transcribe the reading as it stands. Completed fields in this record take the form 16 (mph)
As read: 60 (mph)
